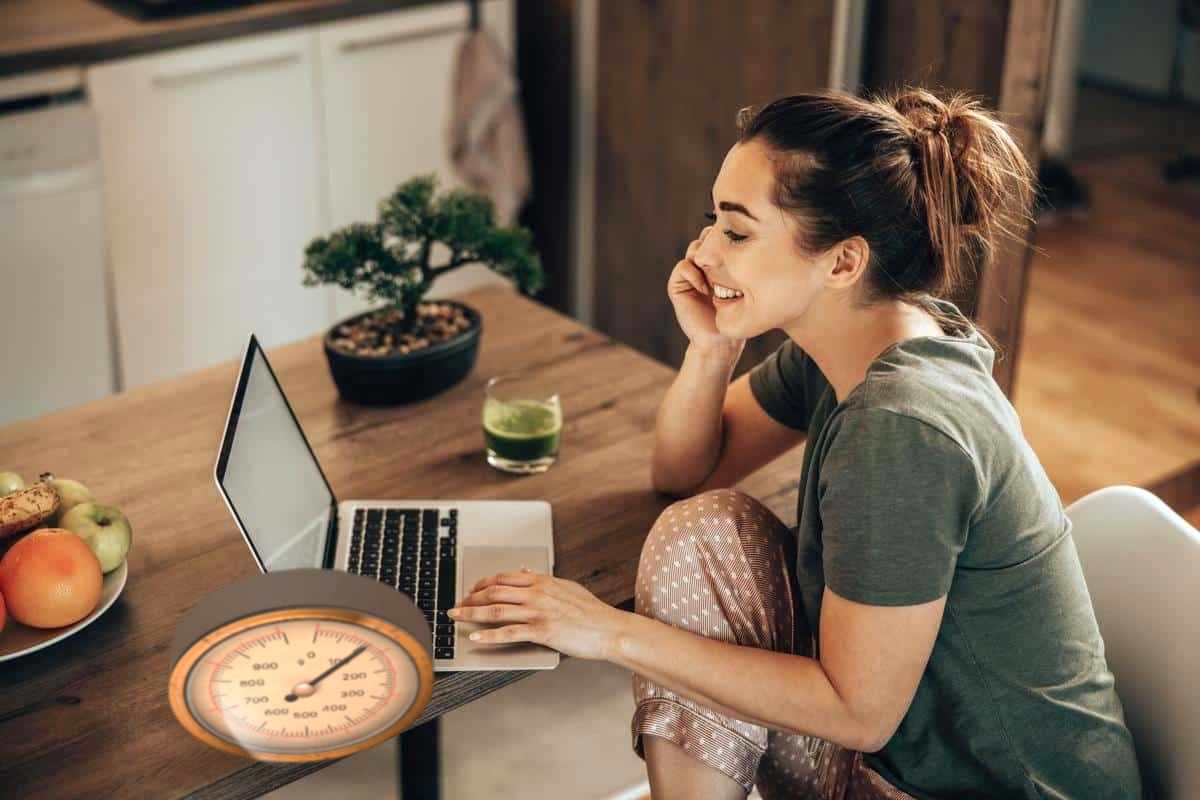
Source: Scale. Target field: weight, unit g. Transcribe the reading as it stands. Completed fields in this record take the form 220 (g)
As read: 100 (g)
